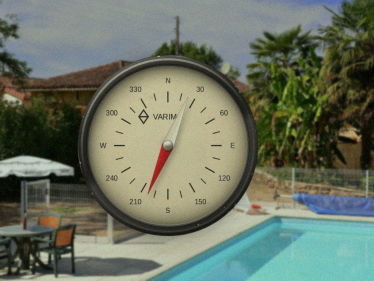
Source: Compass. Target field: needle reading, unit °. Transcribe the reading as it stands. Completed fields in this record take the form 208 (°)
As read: 202.5 (°)
